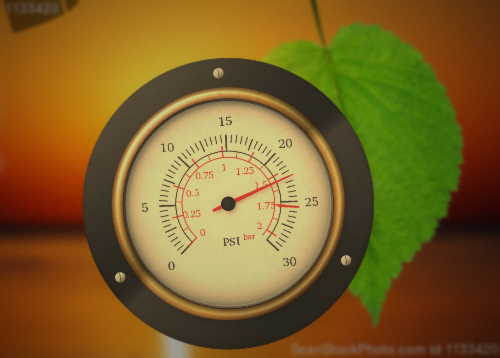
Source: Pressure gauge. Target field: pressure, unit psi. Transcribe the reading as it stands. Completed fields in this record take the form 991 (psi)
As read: 22.5 (psi)
